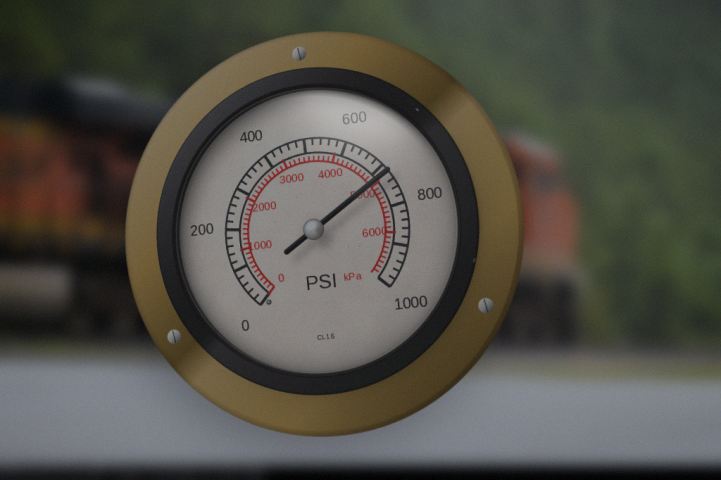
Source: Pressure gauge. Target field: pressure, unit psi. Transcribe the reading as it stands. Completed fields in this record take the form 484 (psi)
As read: 720 (psi)
